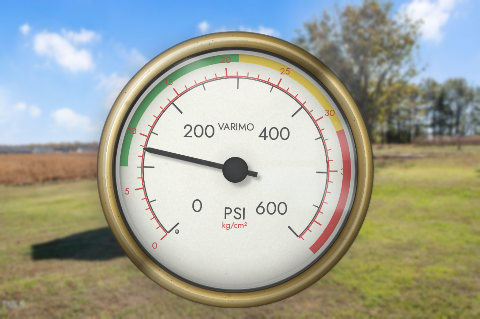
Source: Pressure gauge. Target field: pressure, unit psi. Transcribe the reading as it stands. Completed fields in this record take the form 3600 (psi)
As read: 125 (psi)
